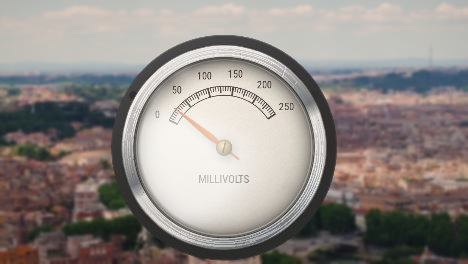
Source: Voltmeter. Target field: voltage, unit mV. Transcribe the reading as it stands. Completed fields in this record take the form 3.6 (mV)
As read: 25 (mV)
